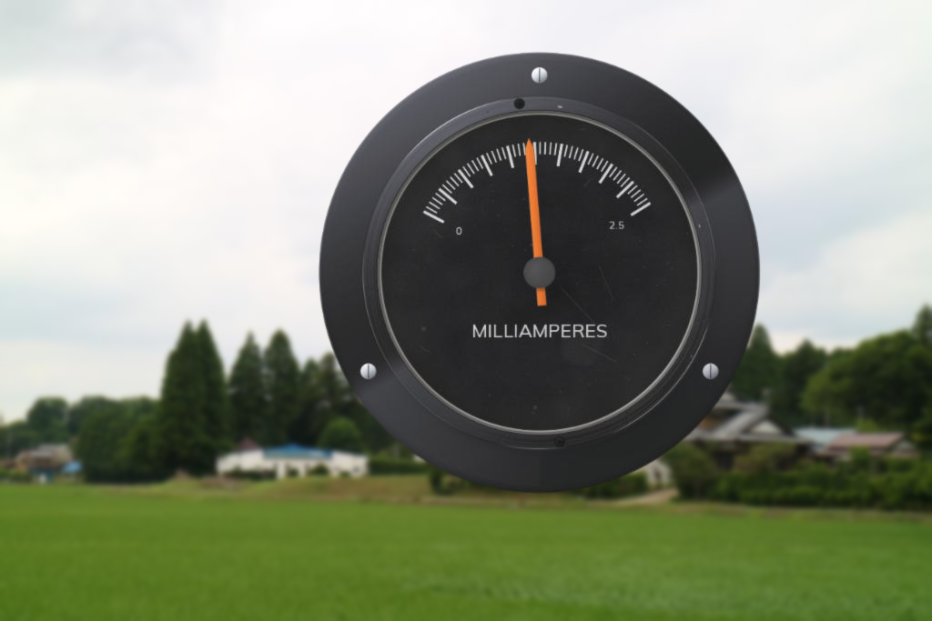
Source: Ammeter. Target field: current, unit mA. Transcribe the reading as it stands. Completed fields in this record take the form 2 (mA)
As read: 1.2 (mA)
